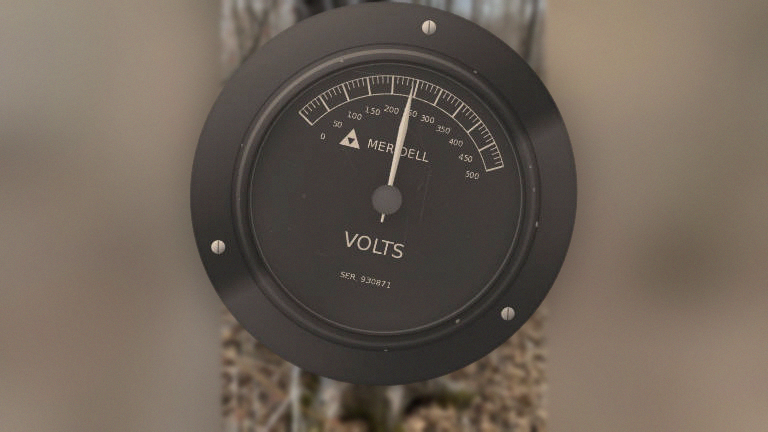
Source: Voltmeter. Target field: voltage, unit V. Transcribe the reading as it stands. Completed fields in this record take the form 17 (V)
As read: 240 (V)
